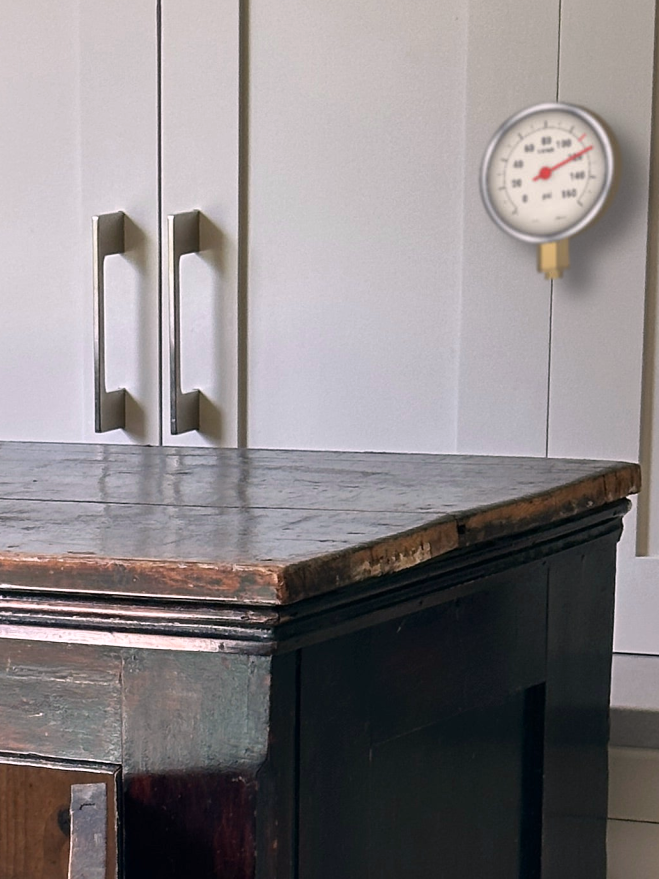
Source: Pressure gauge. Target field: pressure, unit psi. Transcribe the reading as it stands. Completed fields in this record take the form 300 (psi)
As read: 120 (psi)
